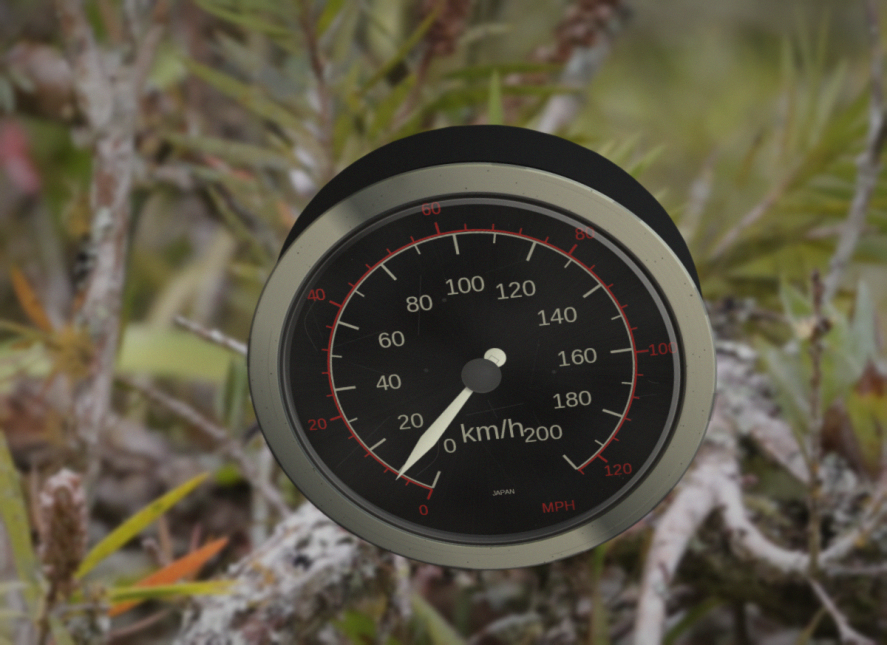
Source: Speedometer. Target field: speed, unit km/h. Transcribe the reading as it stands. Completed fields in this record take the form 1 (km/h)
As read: 10 (km/h)
